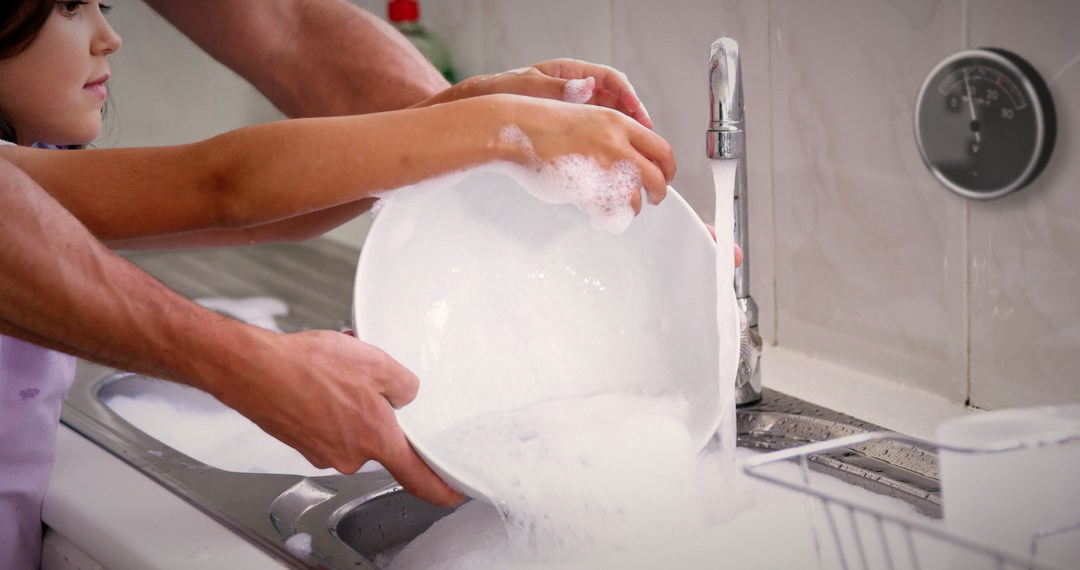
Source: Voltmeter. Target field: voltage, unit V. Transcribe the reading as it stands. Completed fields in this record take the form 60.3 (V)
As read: 10 (V)
